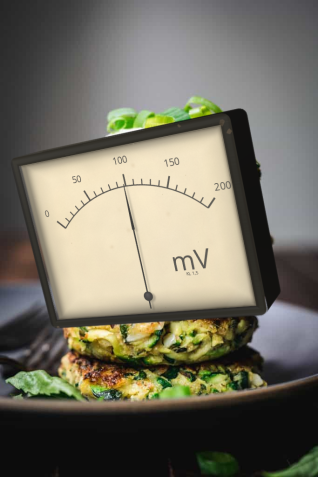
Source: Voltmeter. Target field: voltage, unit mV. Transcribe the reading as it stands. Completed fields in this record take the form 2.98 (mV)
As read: 100 (mV)
